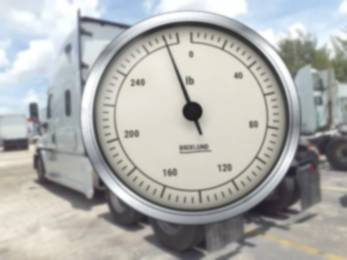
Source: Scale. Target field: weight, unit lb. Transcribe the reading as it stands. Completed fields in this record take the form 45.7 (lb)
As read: 272 (lb)
